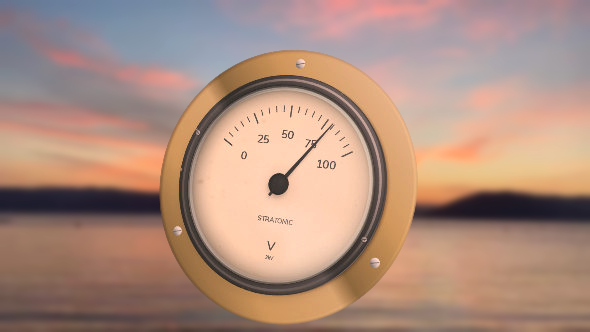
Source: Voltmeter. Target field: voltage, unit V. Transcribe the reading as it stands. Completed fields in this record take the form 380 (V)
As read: 80 (V)
